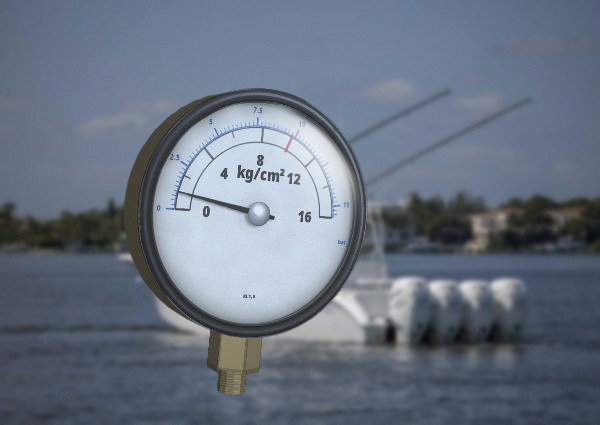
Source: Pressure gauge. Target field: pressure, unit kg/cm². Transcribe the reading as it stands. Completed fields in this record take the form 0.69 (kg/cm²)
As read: 1 (kg/cm²)
